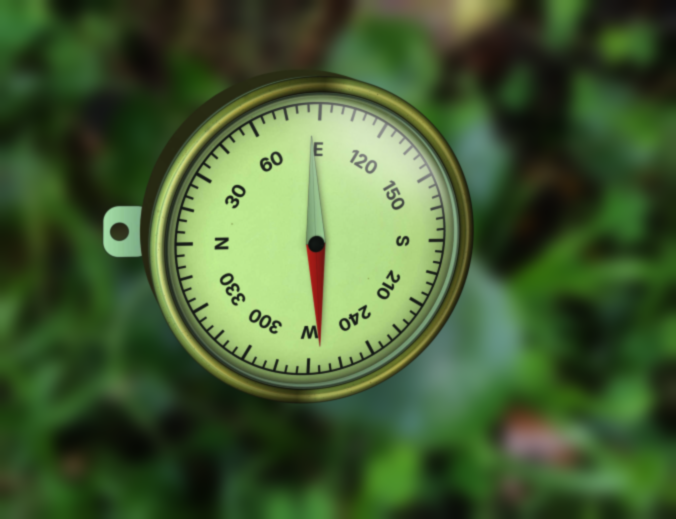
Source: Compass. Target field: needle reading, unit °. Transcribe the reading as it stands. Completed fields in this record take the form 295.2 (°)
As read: 265 (°)
